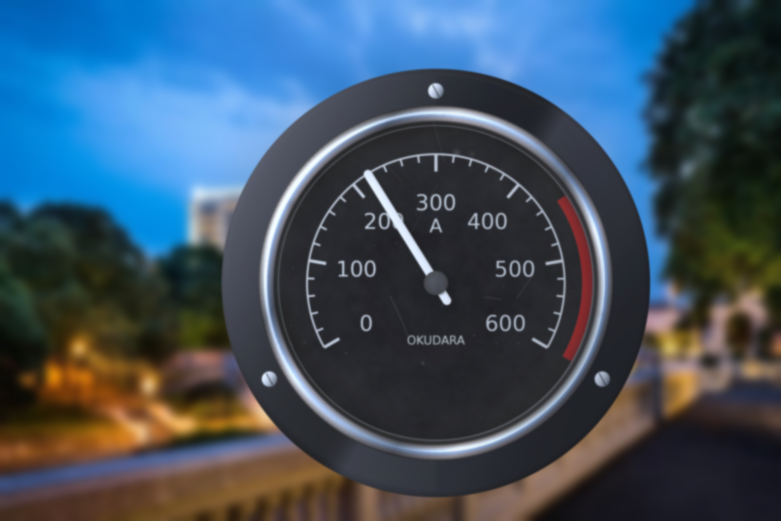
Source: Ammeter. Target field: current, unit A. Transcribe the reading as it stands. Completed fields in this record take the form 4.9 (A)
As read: 220 (A)
